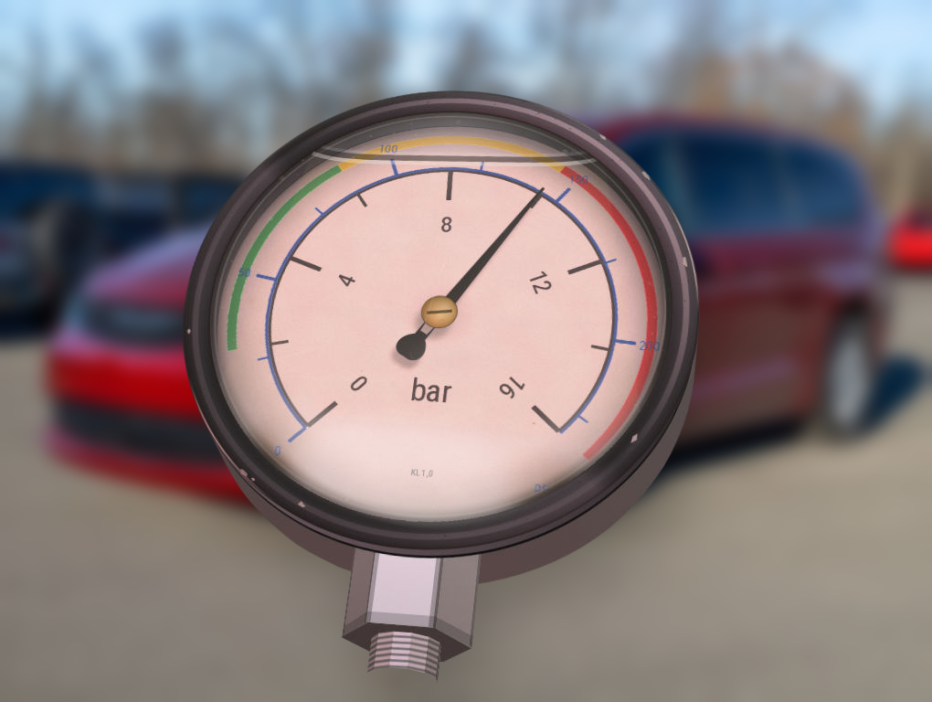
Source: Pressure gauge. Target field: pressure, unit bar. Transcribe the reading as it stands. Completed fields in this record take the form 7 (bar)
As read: 10 (bar)
